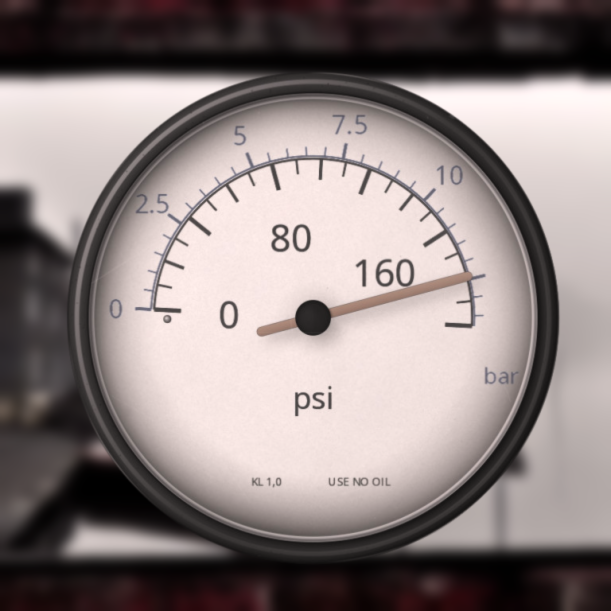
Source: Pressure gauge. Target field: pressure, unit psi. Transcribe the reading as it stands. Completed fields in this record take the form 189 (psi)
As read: 180 (psi)
